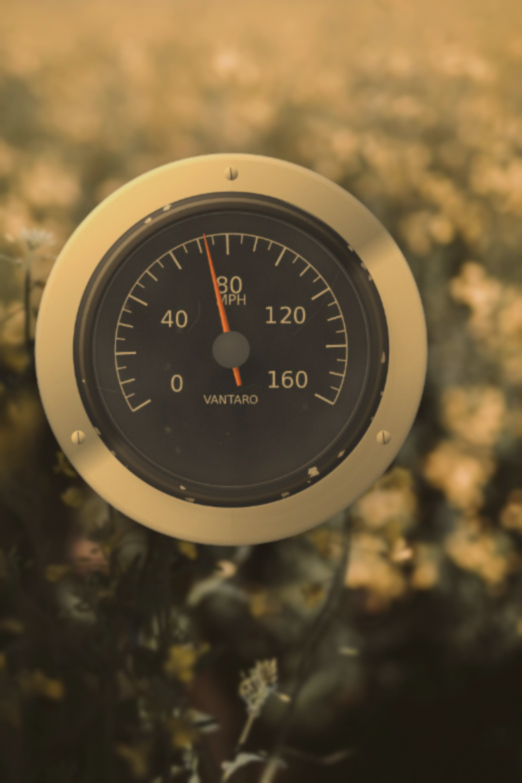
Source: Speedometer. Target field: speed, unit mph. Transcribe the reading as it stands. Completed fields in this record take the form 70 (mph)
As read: 72.5 (mph)
